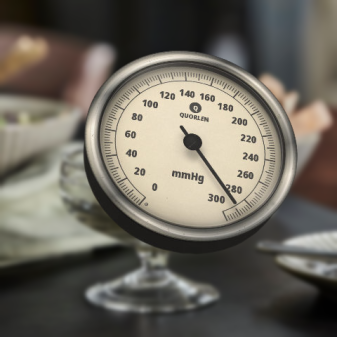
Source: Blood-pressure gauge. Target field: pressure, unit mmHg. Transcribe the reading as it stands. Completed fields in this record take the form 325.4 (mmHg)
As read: 290 (mmHg)
